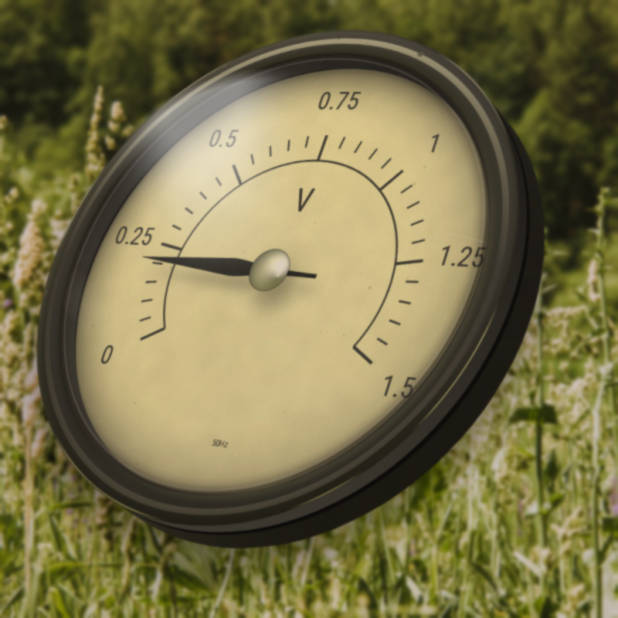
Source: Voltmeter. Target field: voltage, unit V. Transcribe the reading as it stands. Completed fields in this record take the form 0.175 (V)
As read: 0.2 (V)
